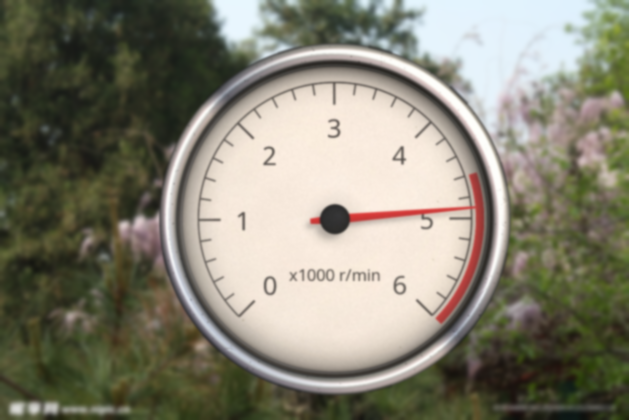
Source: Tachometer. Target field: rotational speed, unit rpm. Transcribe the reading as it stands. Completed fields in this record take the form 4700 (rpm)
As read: 4900 (rpm)
